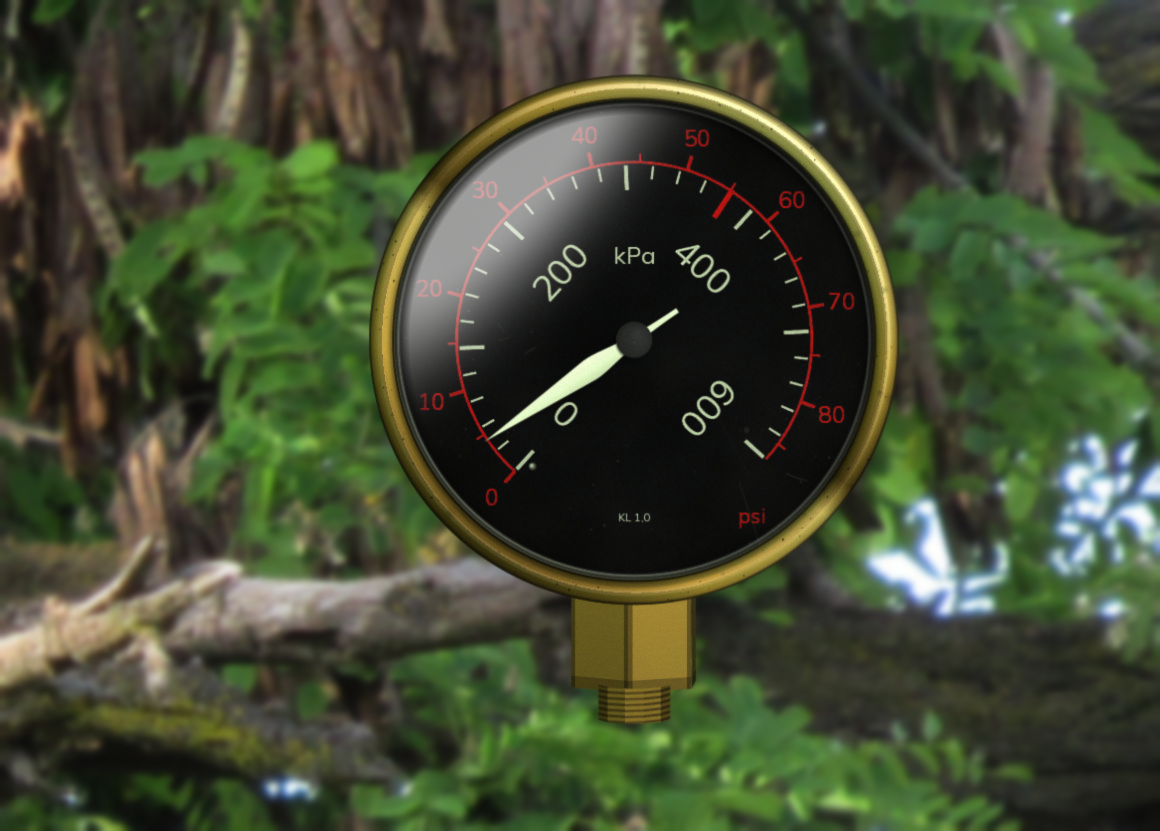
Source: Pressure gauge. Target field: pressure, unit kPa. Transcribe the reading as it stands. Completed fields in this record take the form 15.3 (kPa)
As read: 30 (kPa)
